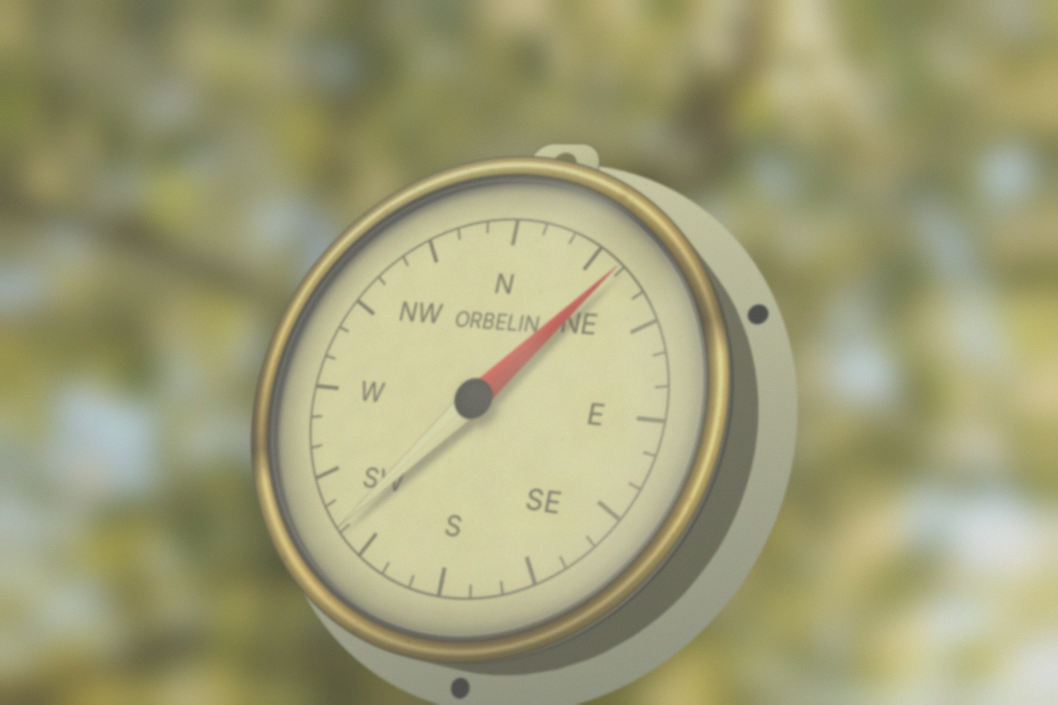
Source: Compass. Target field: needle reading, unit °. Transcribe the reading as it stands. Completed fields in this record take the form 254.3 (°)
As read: 40 (°)
